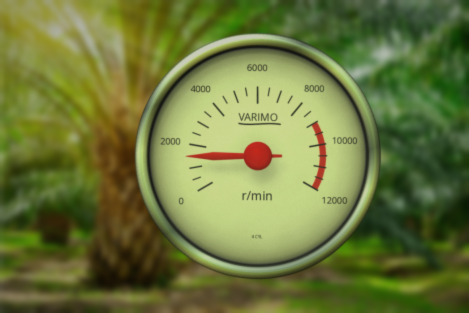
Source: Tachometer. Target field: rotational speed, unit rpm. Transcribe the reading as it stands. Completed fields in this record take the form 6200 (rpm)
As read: 1500 (rpm)
